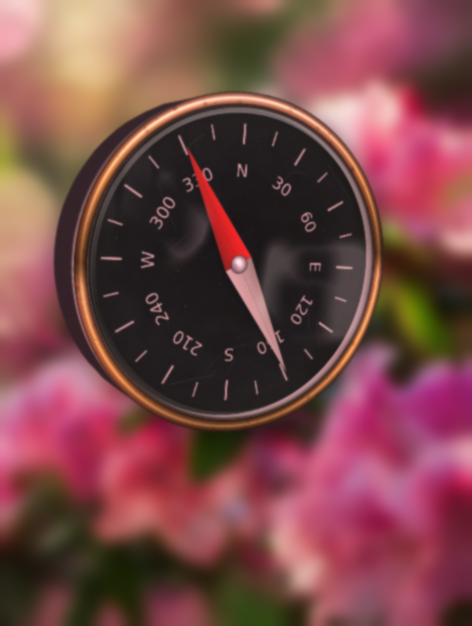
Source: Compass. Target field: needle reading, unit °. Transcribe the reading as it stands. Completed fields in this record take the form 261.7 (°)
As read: 330 (°)
